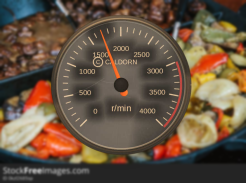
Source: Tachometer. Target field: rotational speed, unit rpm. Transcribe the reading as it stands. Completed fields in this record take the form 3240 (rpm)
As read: 1700 (rpm)
